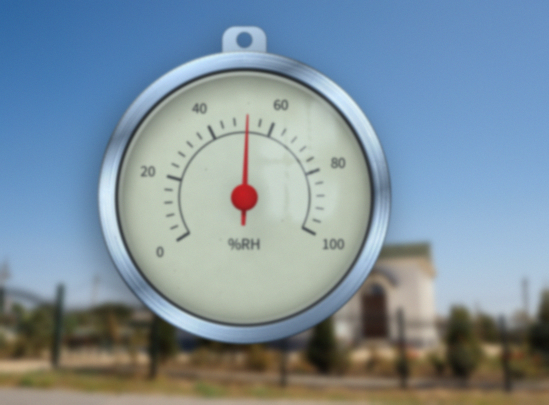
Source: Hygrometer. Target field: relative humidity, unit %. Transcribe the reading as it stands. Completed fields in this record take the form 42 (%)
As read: 52 (%)
